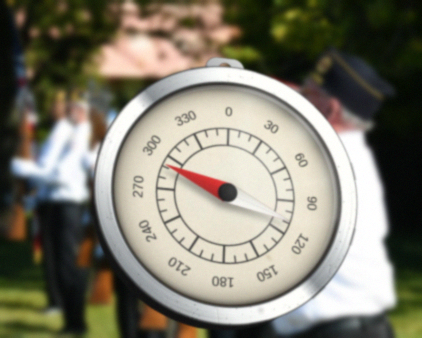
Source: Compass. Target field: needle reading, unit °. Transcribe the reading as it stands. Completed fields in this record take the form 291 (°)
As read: 290 (°)
